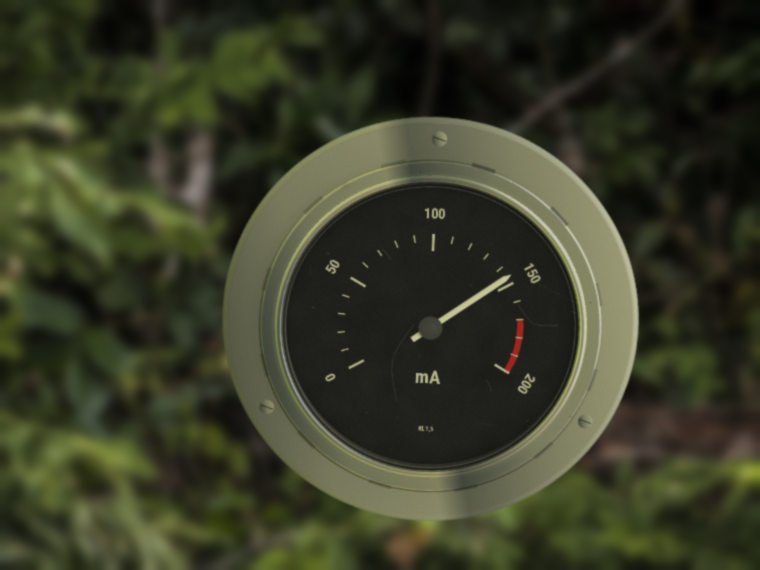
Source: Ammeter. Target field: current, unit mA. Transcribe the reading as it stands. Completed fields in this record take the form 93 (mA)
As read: 145 (mA)
